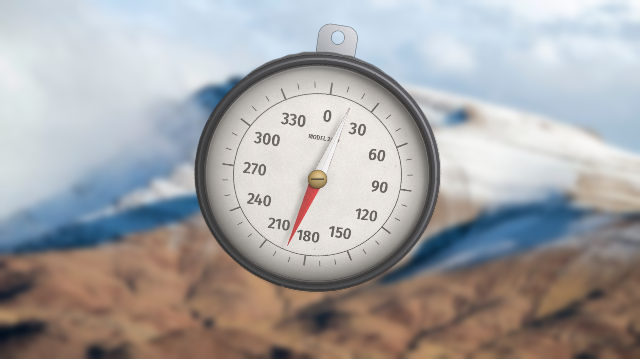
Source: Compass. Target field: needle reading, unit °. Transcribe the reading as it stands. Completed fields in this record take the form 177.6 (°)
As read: 195 (°)
